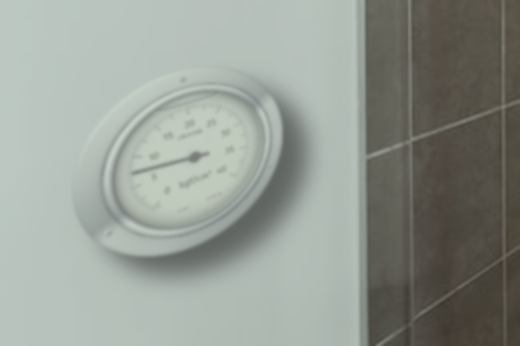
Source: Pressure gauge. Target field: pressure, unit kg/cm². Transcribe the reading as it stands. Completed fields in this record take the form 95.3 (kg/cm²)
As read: 7.5 (kg/cm²)
